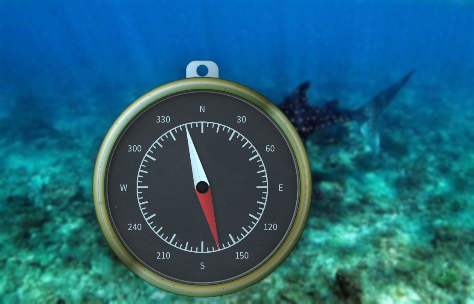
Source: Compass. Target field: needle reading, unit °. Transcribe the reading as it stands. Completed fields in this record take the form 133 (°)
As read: 165 (°)
